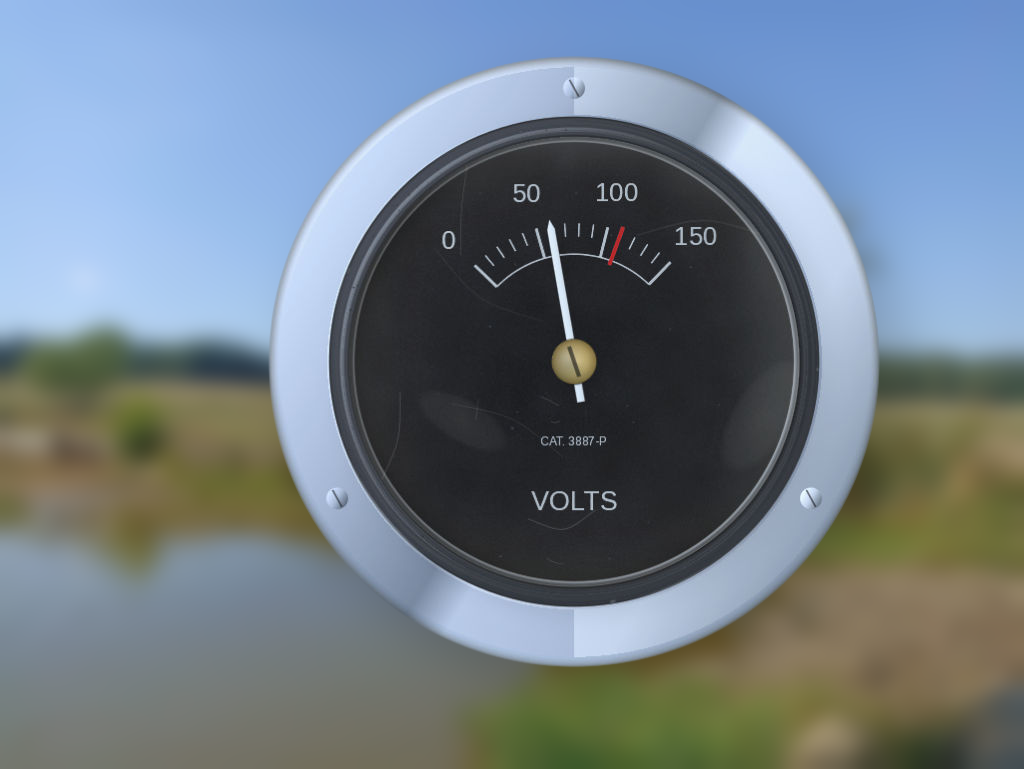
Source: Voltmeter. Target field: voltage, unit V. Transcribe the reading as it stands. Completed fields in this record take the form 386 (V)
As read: 60 (V)
